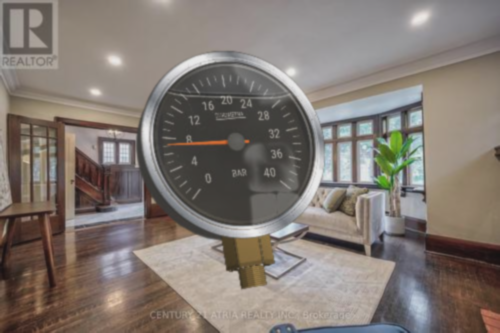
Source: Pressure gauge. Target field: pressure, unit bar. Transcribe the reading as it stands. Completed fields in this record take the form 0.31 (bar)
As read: 7 (bar)
